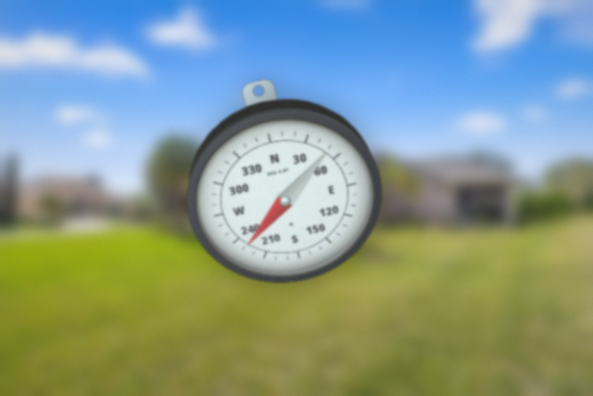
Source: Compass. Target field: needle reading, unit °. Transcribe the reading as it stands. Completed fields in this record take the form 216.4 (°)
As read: 230 (°)
